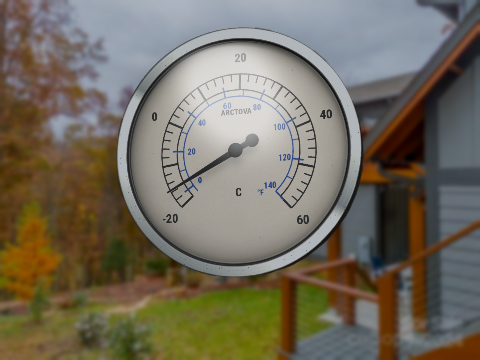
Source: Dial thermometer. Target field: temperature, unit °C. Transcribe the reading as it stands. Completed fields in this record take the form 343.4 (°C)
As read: -16 (°C)
